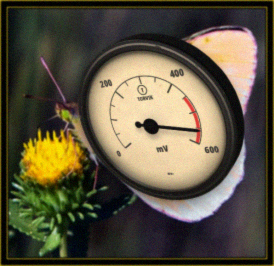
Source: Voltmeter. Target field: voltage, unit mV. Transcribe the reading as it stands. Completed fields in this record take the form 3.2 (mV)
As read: 550 (mV)
